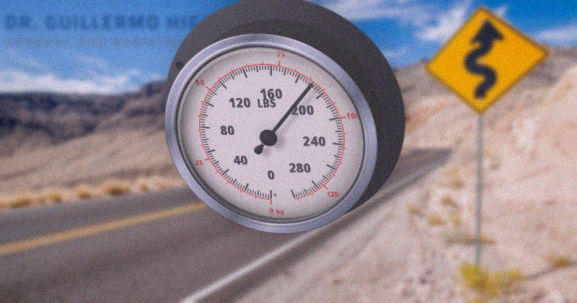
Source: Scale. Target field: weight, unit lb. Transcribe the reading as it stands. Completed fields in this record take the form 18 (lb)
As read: 190 (lb)
